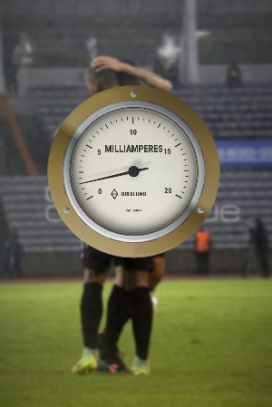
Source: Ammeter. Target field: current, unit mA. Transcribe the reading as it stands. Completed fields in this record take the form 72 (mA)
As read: 1.5 (mA)
